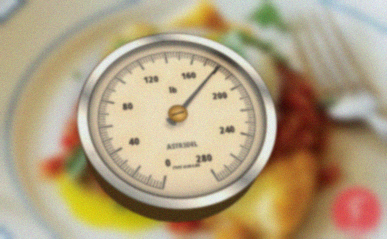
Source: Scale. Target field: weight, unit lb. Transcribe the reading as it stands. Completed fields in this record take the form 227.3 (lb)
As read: 180 (lb)
